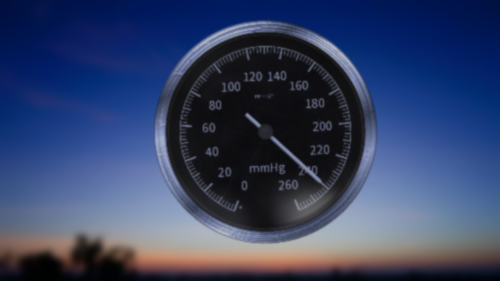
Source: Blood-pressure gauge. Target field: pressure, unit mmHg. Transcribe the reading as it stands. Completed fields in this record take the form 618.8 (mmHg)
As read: 240 (mmHg)
